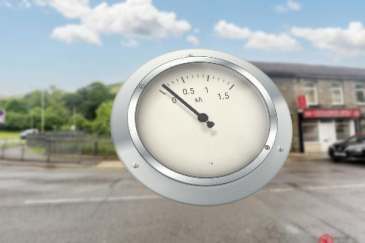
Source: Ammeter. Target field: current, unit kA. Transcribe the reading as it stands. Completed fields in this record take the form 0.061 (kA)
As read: 0.1 (kA)
